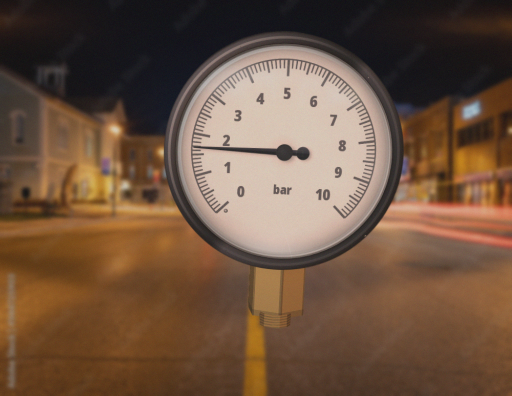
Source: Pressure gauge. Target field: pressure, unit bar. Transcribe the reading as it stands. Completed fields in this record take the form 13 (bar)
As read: 1.7 (bar)
